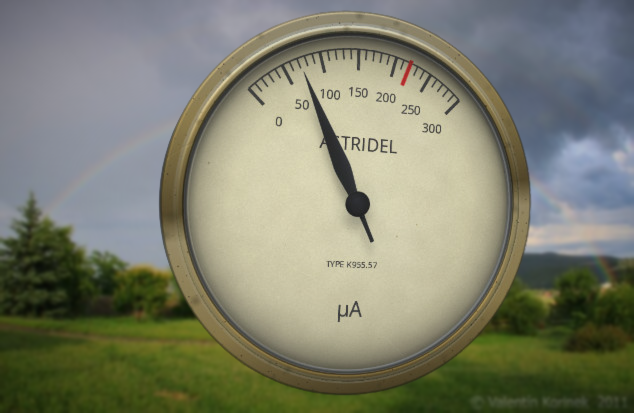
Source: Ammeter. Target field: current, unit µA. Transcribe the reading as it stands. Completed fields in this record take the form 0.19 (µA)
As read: 70 (µA)
